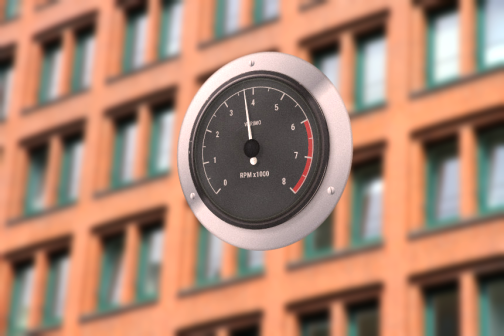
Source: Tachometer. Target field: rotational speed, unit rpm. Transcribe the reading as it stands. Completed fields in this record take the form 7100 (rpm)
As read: 3750 (rpm)
